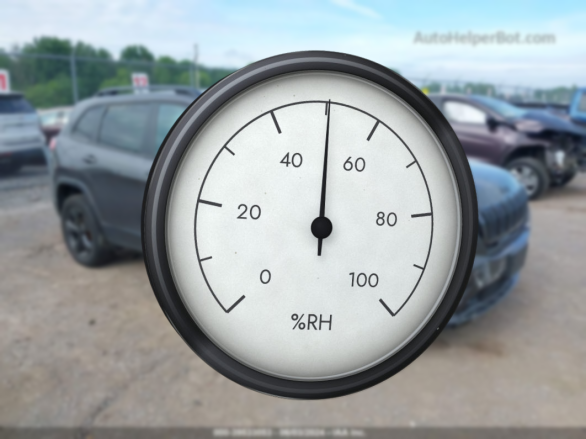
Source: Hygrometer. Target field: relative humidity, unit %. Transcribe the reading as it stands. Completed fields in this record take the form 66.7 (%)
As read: 50 (%)
